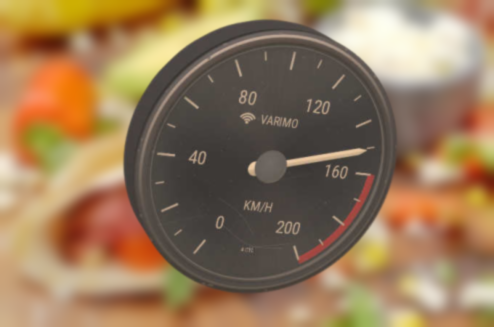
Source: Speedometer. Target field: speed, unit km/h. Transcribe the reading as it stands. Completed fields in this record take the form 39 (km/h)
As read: 150 (km/h)
